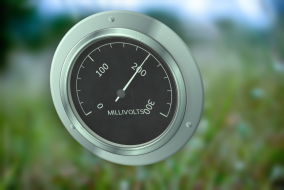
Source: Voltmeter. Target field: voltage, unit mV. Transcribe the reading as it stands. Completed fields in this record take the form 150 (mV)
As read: 200 (mV)
